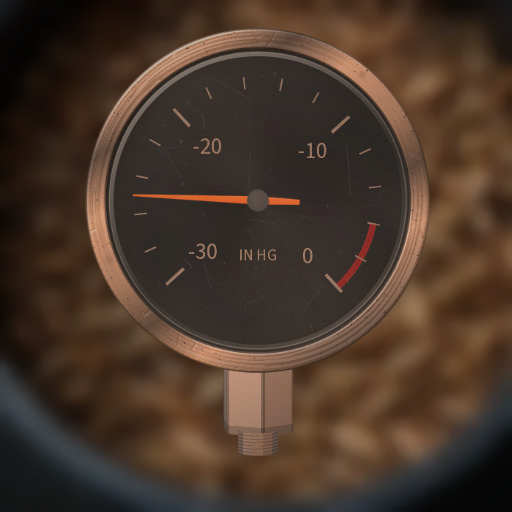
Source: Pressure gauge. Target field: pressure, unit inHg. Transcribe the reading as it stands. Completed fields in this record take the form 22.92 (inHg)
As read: -25 (inHg)
